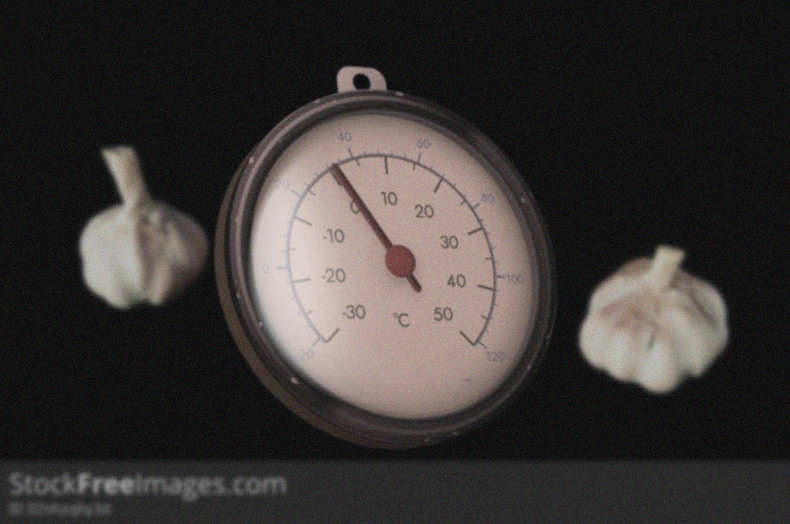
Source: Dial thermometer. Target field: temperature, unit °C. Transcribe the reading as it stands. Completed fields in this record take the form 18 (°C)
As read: 0 (°C)
